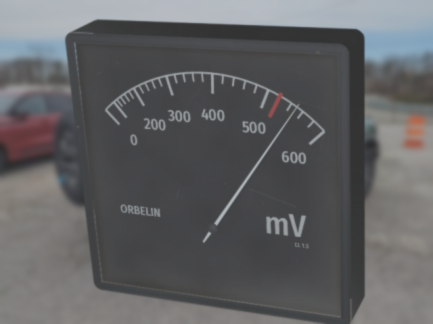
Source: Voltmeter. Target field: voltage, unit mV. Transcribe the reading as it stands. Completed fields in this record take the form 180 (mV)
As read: 550 (mV)
